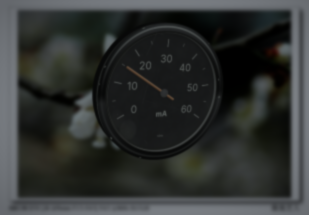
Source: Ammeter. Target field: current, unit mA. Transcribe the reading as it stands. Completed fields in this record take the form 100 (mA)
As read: 15 (mA)
